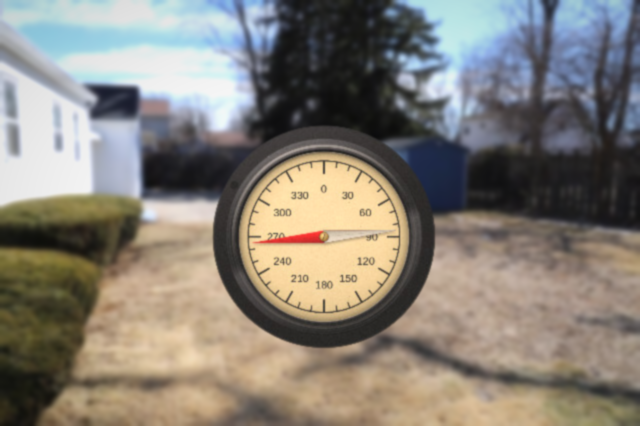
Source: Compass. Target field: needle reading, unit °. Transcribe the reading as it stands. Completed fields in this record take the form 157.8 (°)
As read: 265 (°)
